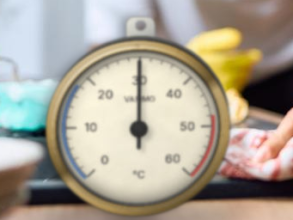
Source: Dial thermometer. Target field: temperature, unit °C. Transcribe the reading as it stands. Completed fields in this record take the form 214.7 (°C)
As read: 30 (°C)
